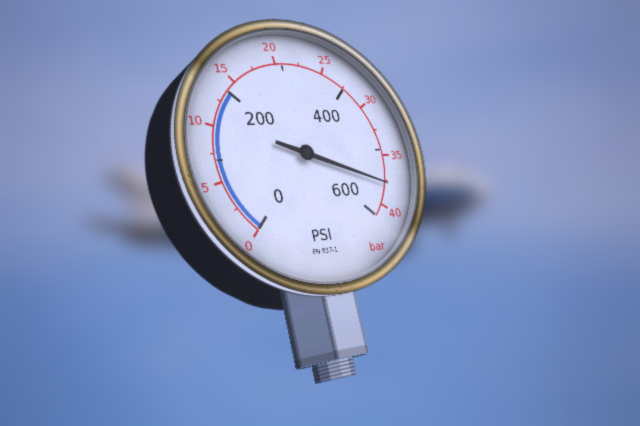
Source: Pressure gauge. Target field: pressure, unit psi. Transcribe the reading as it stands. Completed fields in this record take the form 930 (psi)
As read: 550 (psi)
